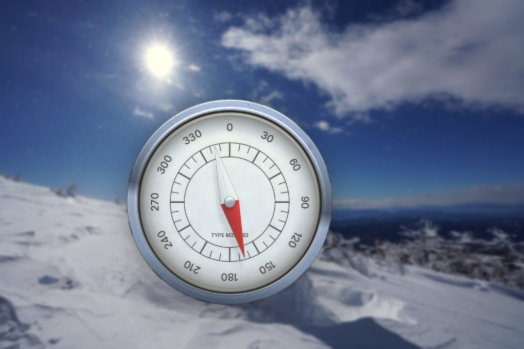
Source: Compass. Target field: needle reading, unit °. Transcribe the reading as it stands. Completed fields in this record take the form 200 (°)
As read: 165 (°)
